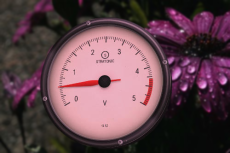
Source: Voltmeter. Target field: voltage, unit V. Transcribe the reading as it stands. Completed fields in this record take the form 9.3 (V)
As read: 0.5 (V)
